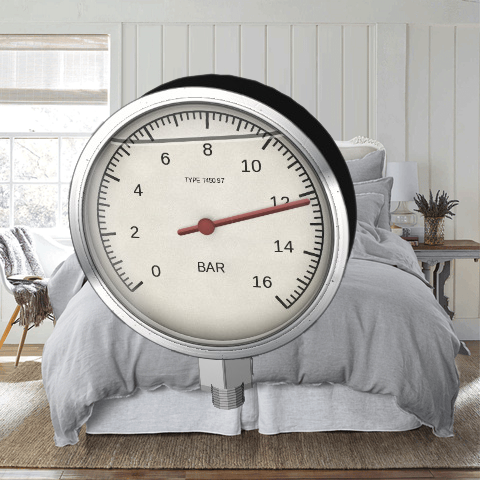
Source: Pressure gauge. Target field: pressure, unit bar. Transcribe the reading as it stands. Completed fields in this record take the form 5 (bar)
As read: 12.2 (bar)
